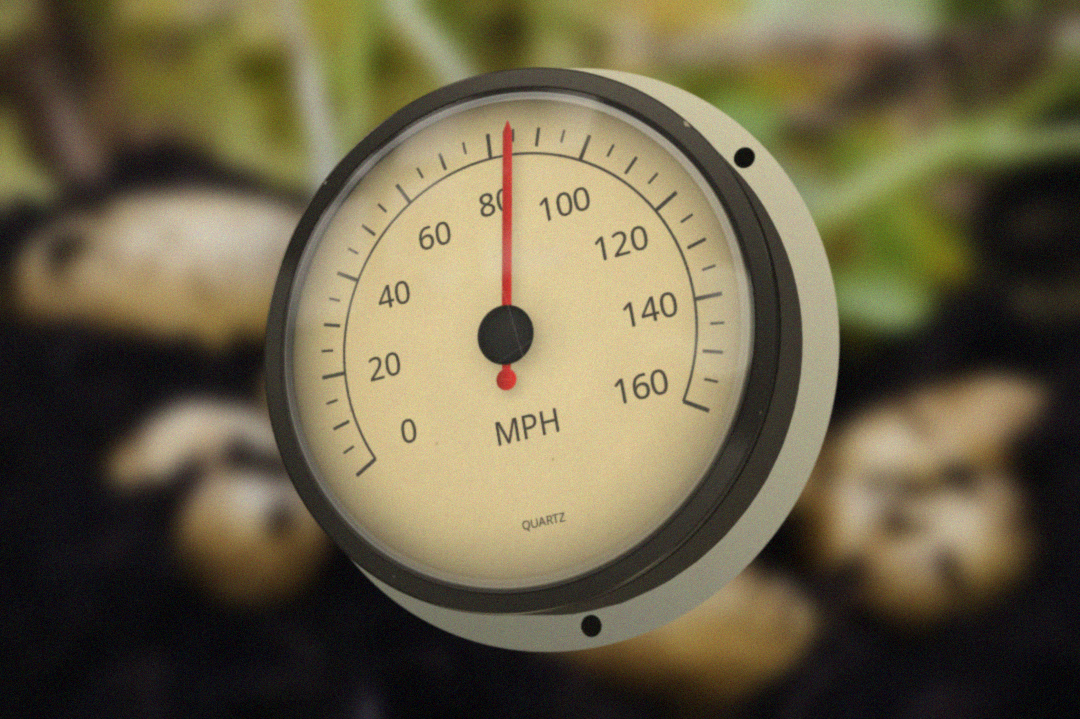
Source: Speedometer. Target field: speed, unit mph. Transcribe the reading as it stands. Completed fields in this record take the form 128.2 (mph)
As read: 85 (mph)
